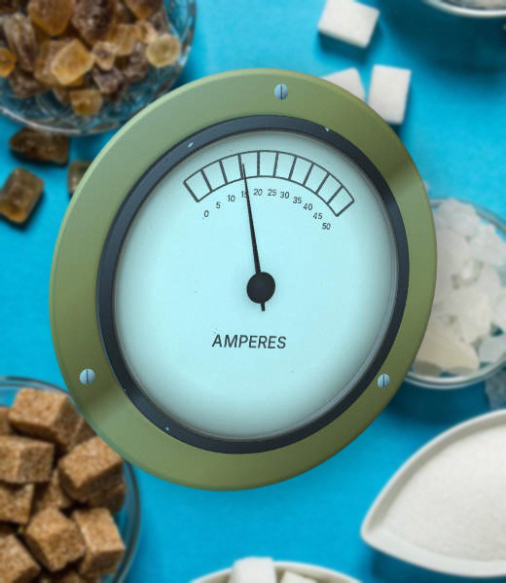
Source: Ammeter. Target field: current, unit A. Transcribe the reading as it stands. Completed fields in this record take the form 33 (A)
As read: 15 (A)
